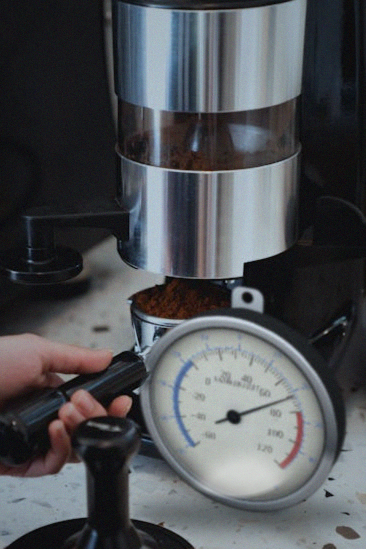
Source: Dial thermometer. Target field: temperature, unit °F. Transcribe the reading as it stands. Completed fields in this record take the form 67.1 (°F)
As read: 70 (°F)
